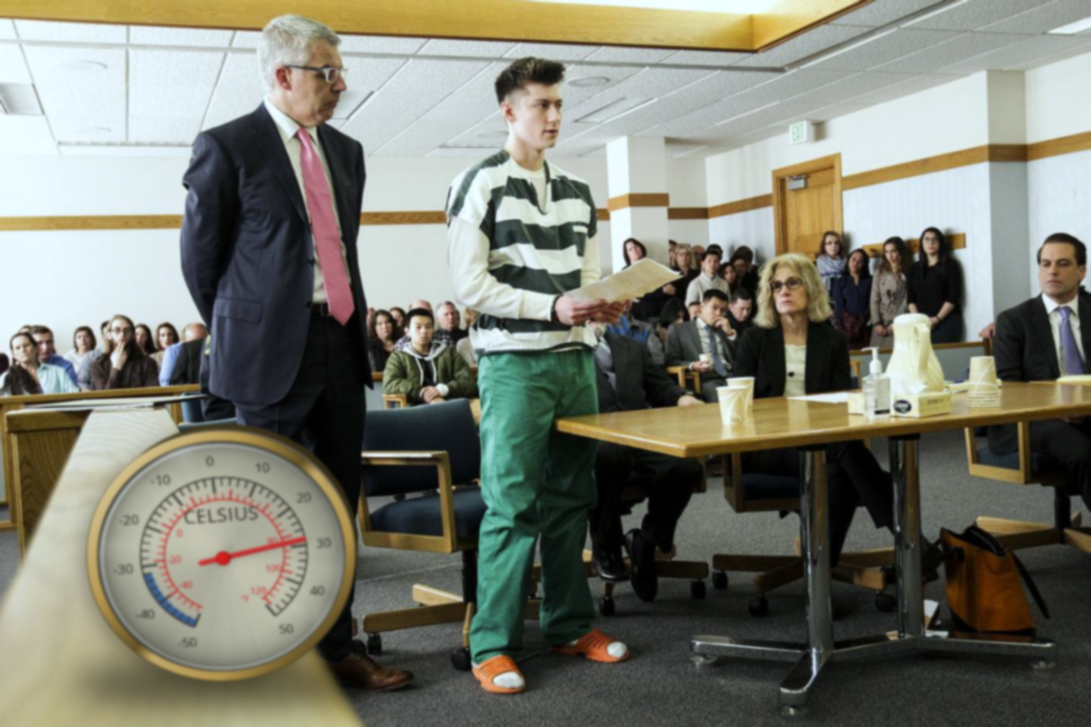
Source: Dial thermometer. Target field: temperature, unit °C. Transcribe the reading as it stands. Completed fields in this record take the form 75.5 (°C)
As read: 28 (°C)
